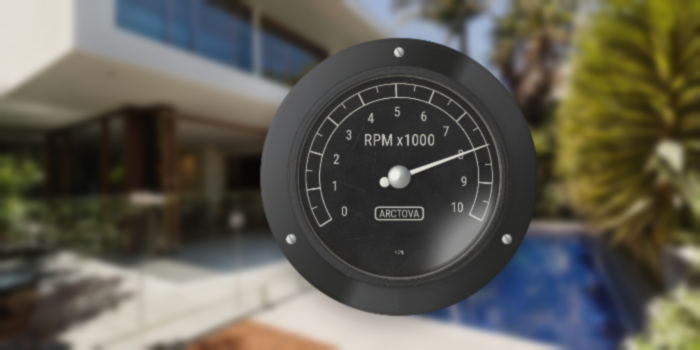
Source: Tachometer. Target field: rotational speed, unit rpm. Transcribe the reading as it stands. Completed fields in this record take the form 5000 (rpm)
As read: 8000 (rpm)
